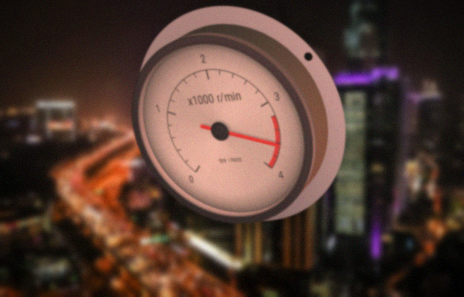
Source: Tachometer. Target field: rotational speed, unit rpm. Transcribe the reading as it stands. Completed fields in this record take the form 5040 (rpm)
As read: 3600 (rpm)
